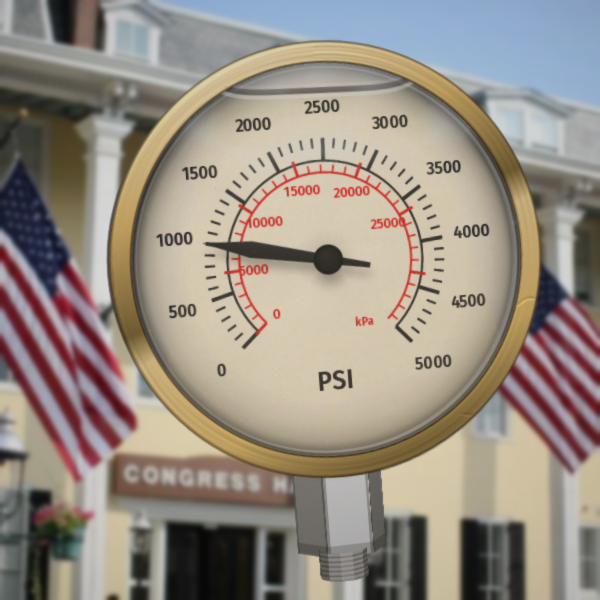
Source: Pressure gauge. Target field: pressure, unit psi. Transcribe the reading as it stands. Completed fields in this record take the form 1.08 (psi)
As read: 1000 (psi)
